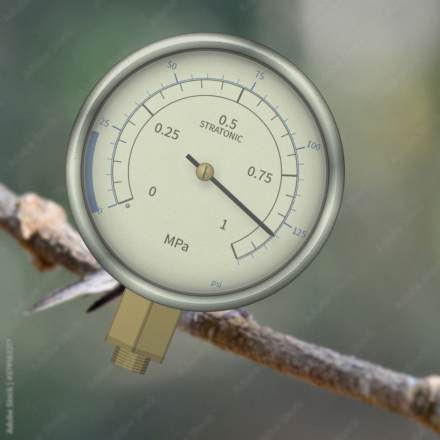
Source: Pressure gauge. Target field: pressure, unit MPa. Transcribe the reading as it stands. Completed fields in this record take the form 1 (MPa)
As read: 0.9 (MPa)
